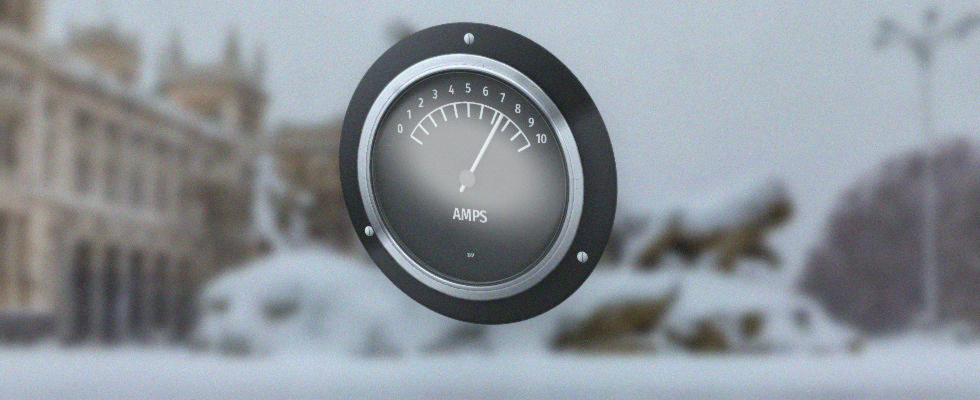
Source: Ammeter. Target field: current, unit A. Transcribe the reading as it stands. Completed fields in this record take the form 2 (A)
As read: 7.5 (A)
